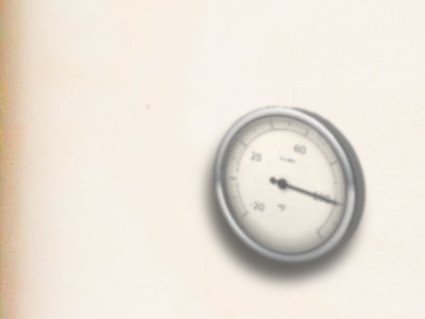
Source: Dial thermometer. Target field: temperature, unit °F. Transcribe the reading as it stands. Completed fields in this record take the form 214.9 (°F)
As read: 100 (°F)
